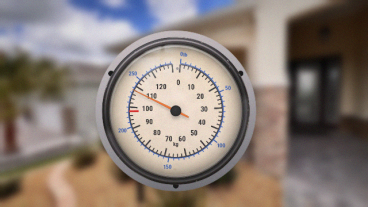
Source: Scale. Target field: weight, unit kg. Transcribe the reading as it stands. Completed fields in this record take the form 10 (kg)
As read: 108 (kg)
